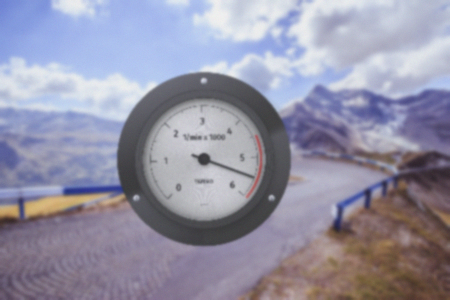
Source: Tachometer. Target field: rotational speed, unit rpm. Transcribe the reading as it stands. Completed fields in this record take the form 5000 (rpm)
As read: 5500 (rpm)
